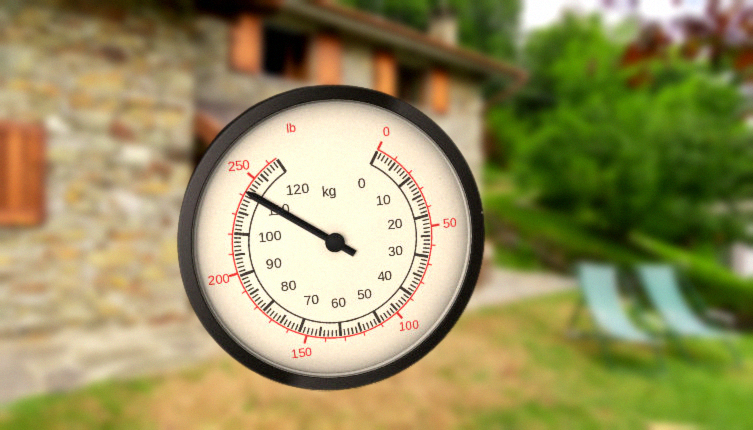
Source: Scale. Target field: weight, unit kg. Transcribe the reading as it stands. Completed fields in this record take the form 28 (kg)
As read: 110 (kg)
